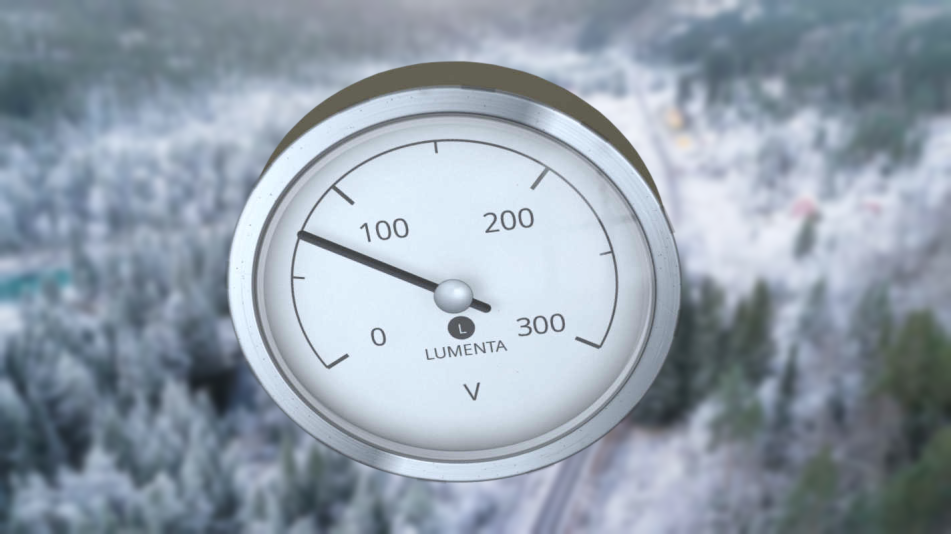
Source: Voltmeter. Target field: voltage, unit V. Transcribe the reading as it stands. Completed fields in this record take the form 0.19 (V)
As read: 75 (V)
